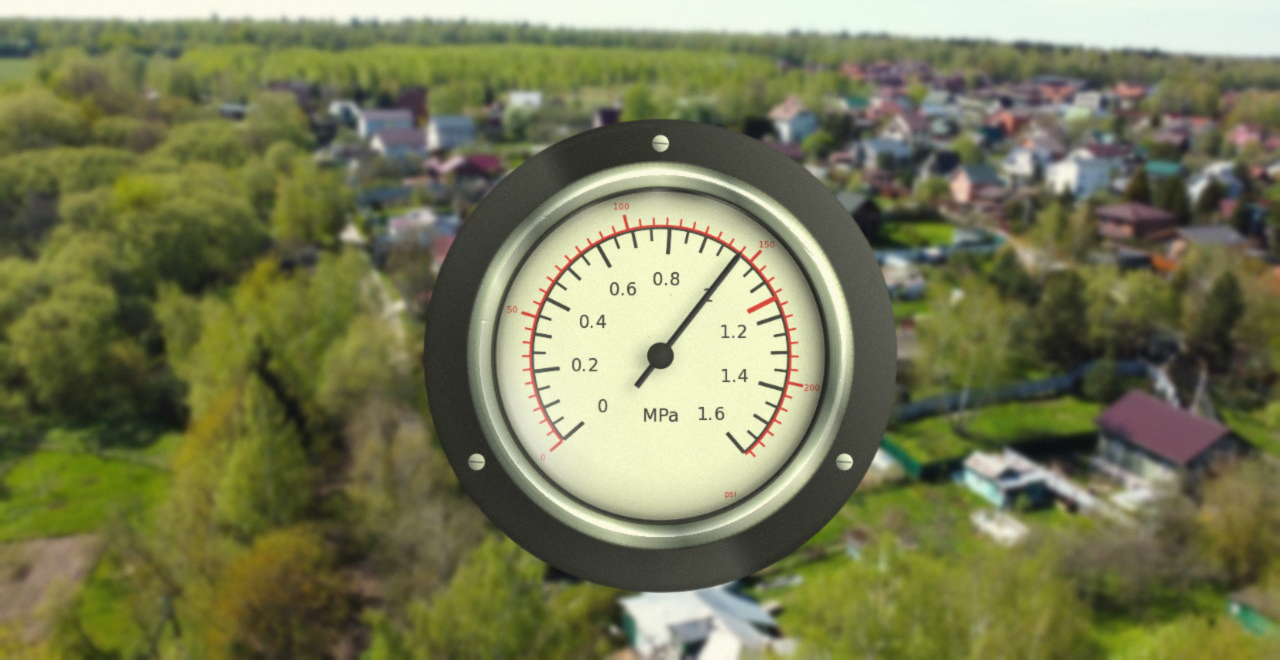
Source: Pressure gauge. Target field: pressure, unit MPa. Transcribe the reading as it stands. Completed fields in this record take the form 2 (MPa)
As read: 1 (MPa)
